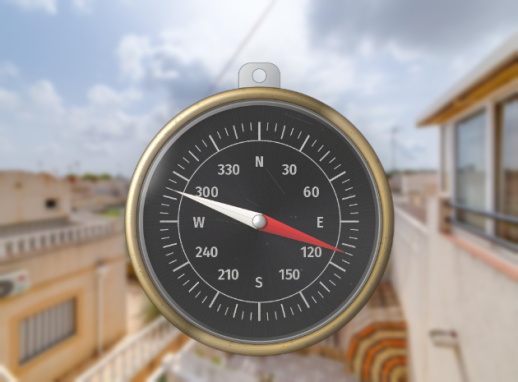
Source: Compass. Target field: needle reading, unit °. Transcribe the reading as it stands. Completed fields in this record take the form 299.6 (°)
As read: 110 (°)
